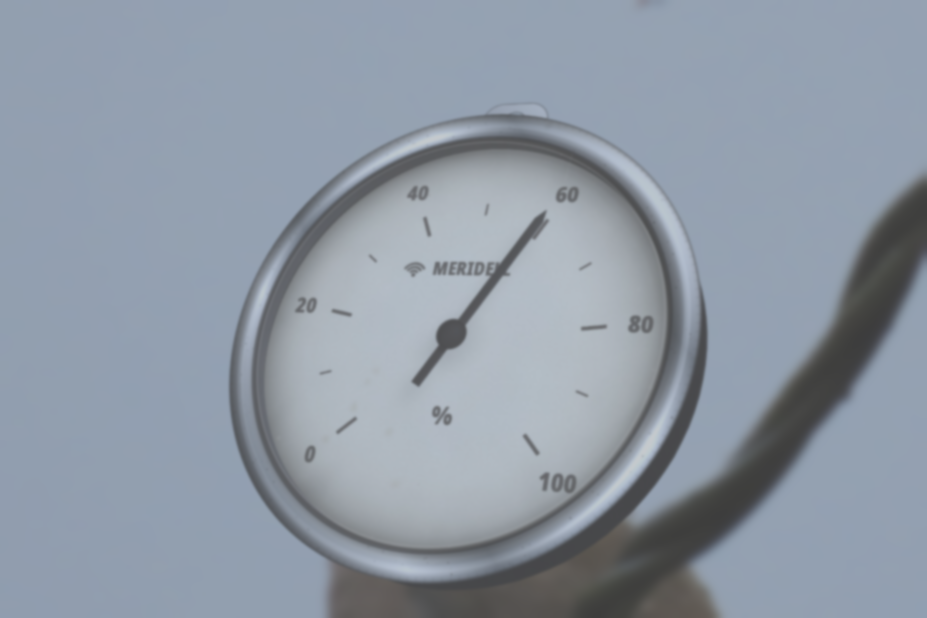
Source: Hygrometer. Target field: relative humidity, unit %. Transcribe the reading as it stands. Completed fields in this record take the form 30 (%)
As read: 60 (%)
